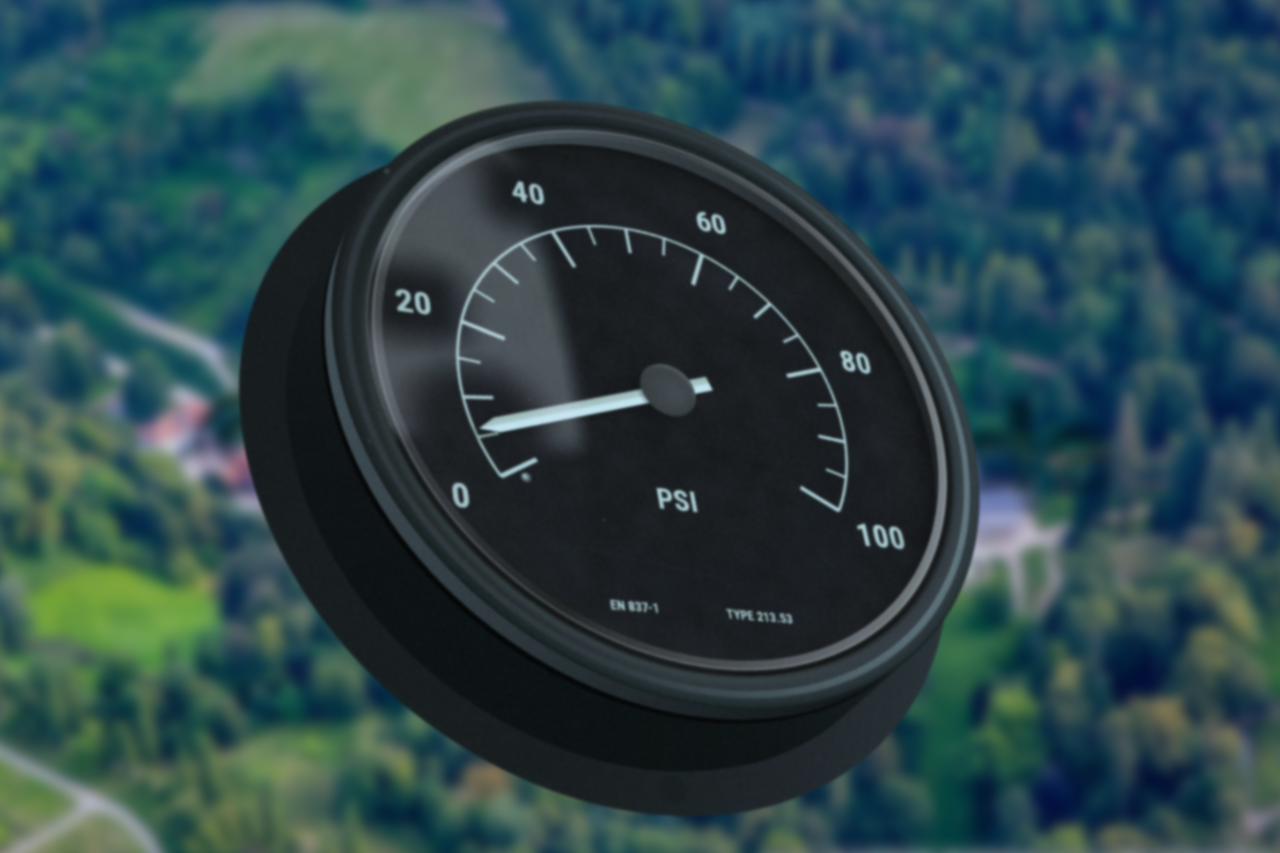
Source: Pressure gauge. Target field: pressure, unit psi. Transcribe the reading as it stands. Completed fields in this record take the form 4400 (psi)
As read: 5 (psi)
